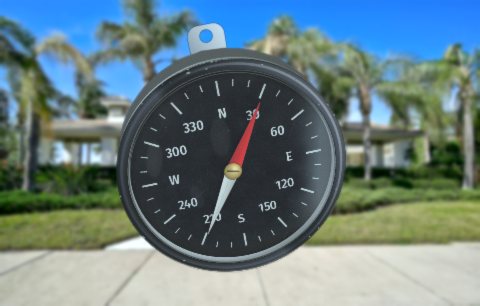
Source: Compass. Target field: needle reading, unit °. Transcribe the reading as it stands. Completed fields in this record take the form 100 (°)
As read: 30 (°)
